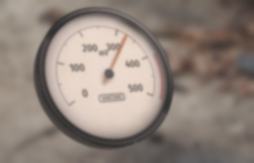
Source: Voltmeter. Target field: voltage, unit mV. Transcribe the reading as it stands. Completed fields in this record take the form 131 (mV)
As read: 325 (mV)
